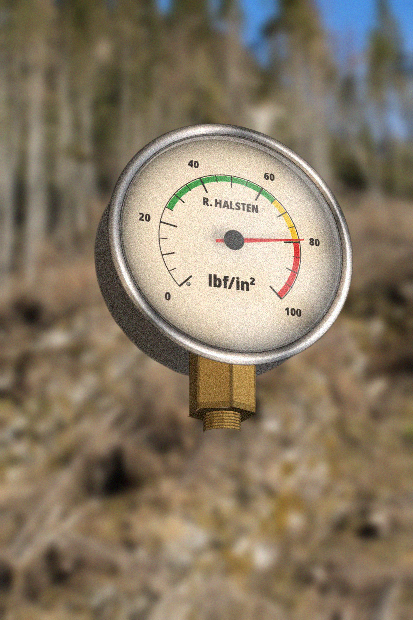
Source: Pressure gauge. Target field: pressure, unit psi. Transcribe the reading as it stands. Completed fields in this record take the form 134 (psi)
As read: 80 (psi)
